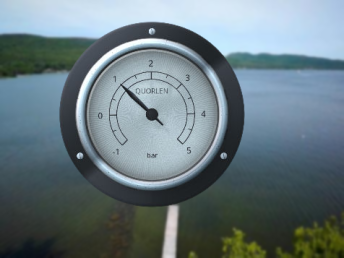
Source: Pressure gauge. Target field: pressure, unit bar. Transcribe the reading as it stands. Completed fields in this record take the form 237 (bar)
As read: 1 (bar)
